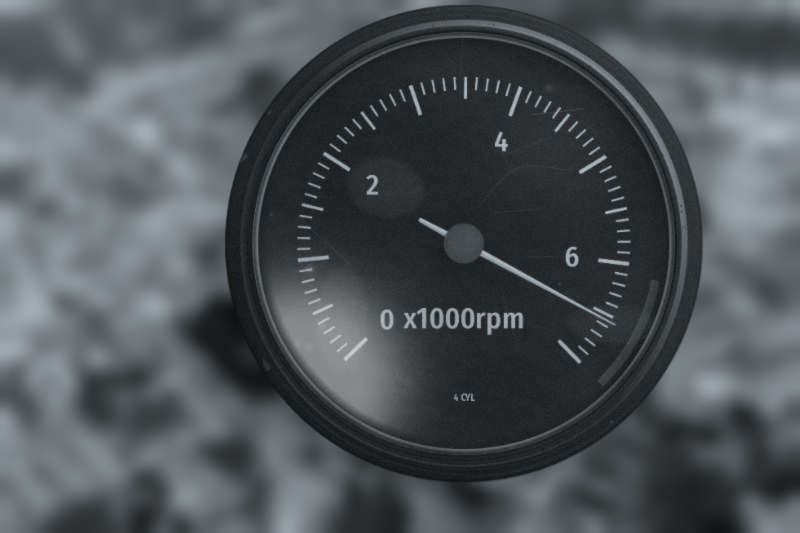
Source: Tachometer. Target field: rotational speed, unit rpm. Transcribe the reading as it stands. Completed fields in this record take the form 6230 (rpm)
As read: 6550 (rpm)
